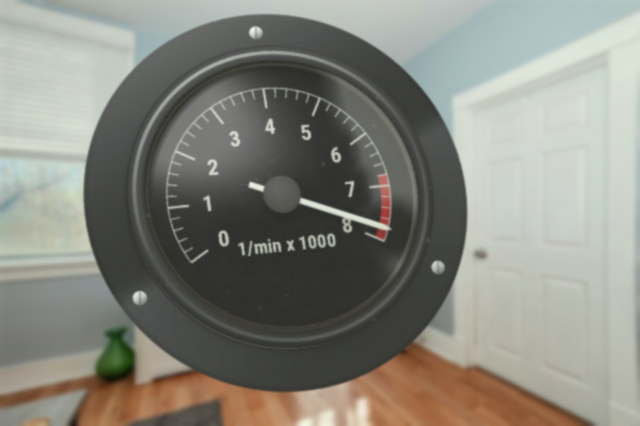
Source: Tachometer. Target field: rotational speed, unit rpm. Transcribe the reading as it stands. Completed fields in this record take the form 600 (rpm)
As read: 7800 (rpm)
